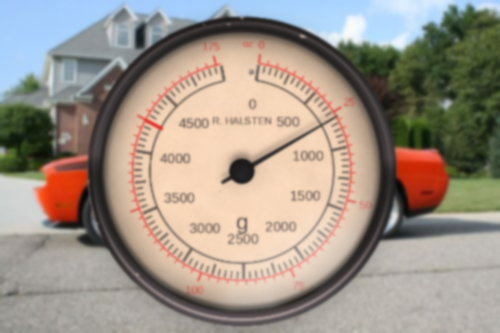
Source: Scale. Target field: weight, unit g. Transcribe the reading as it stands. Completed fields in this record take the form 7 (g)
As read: 750 (g)
